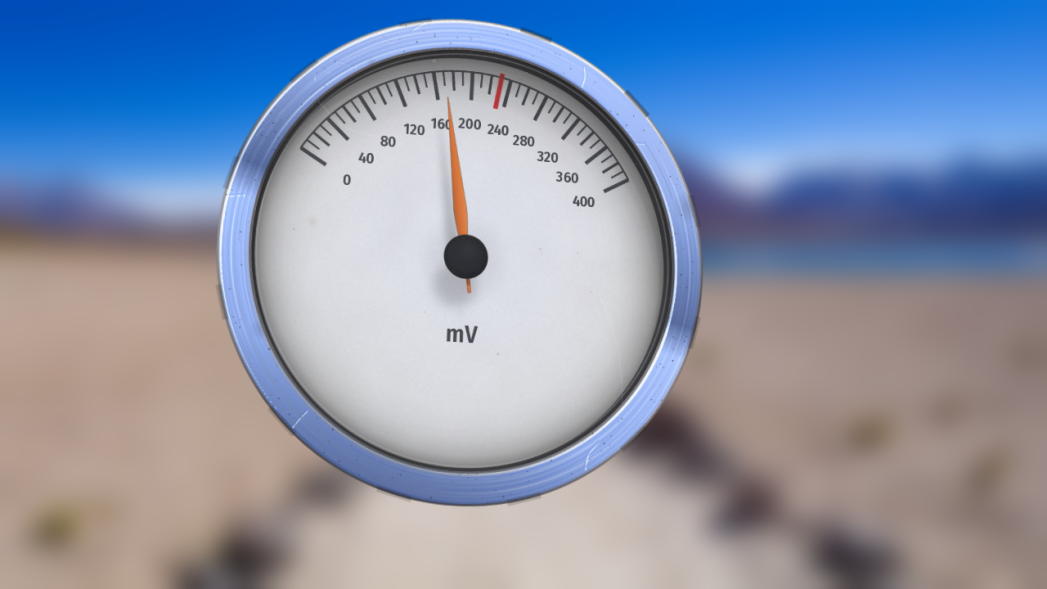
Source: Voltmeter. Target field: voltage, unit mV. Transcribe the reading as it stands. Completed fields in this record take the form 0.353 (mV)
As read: 170 (mV)
